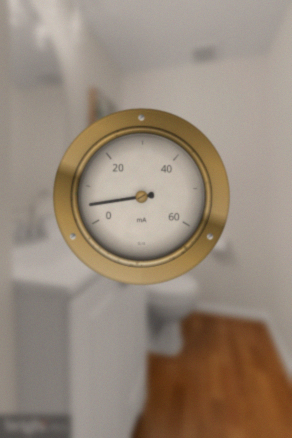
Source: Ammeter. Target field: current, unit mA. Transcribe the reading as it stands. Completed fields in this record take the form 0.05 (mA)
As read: 5 (mA)
